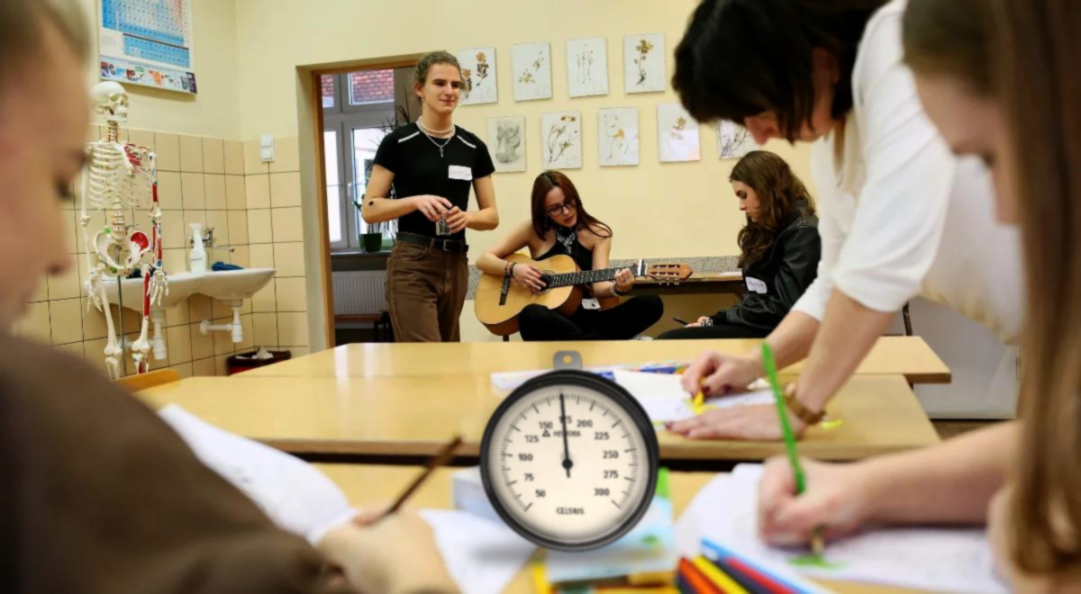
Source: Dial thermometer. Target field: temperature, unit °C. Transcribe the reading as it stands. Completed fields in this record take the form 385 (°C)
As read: 175 (°C)
